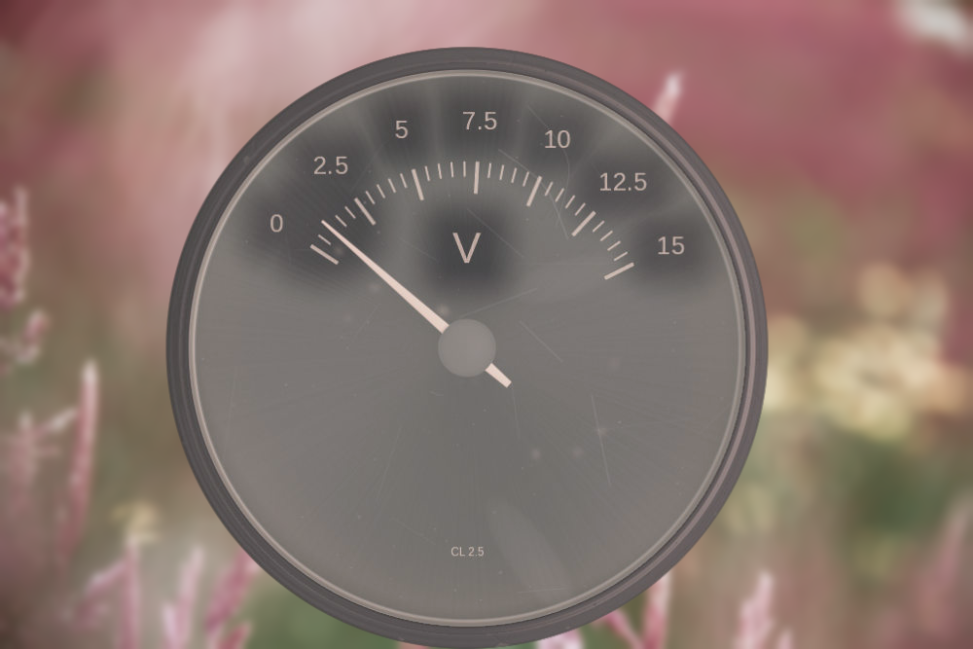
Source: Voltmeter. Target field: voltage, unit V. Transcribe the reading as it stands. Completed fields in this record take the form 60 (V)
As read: 1 (V)
